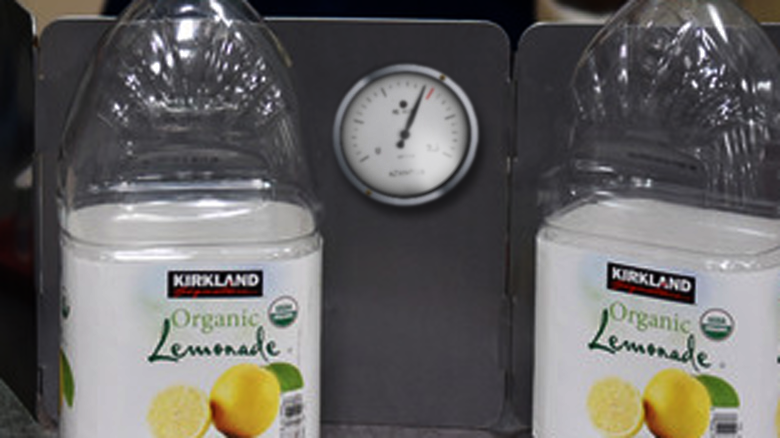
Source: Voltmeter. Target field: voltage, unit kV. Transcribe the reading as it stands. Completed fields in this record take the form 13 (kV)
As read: 1.5 (kV)
